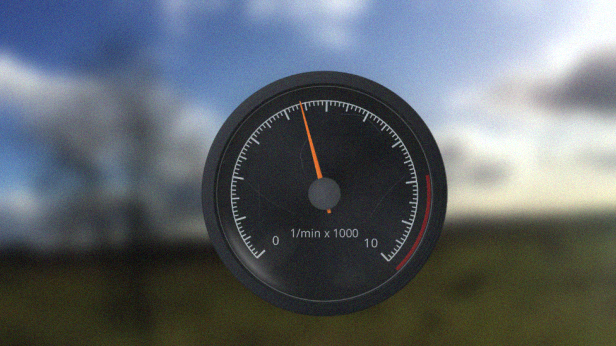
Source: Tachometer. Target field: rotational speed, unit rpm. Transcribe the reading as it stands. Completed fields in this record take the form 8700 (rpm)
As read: 4400 (rpm)
